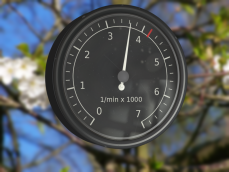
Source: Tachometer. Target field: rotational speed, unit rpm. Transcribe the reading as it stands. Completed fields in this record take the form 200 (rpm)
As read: 3600 (rpm)
